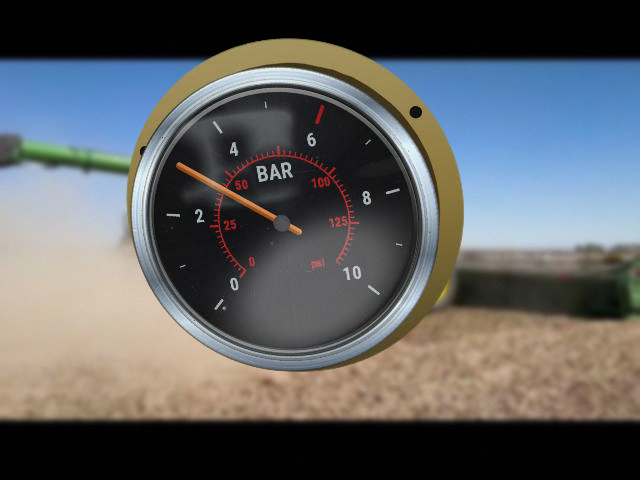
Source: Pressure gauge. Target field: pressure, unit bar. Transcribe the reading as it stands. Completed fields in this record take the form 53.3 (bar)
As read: 3 (bar)
